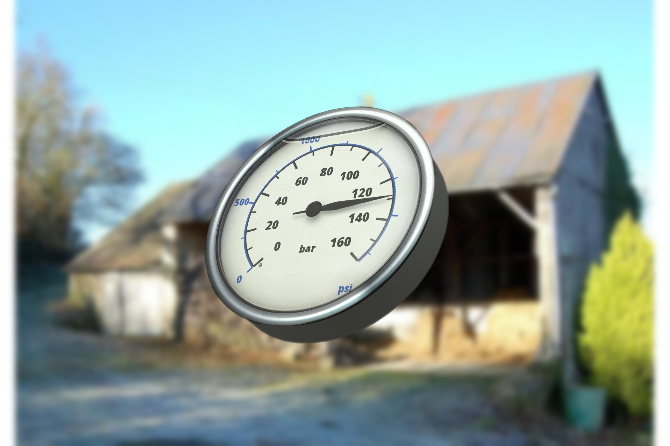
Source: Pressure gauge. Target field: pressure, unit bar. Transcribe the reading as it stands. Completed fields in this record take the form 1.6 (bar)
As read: 130 (bar)
